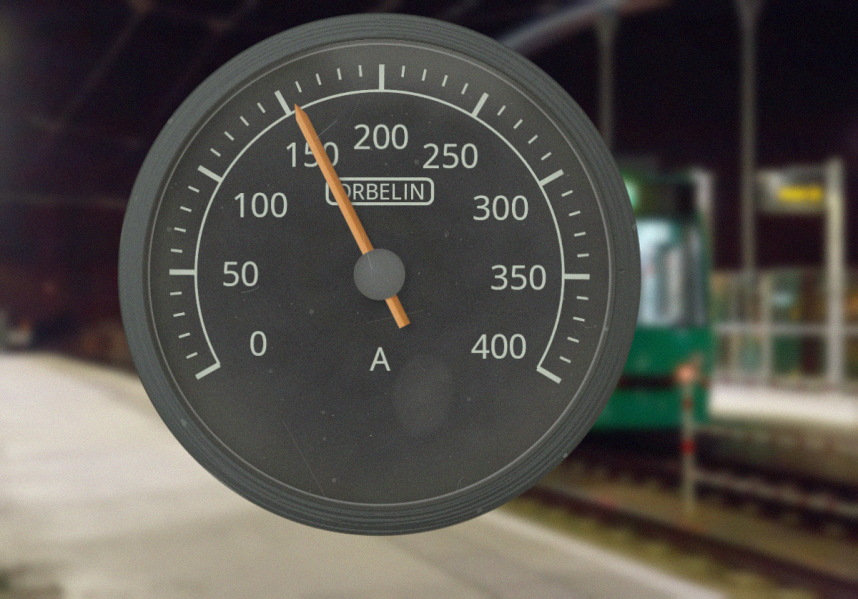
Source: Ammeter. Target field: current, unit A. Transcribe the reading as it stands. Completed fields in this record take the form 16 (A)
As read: 155 (A)
